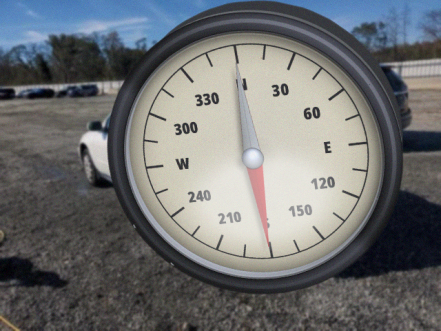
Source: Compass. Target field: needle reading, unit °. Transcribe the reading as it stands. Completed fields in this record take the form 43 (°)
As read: 180 (°)
